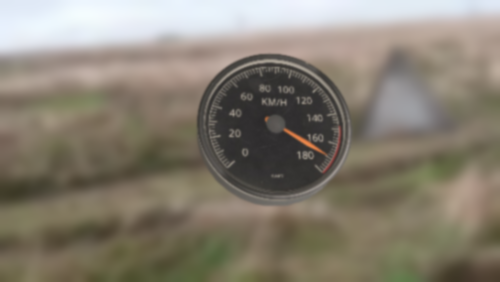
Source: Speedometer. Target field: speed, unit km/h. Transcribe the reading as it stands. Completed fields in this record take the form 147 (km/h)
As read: 170 (km/h)
